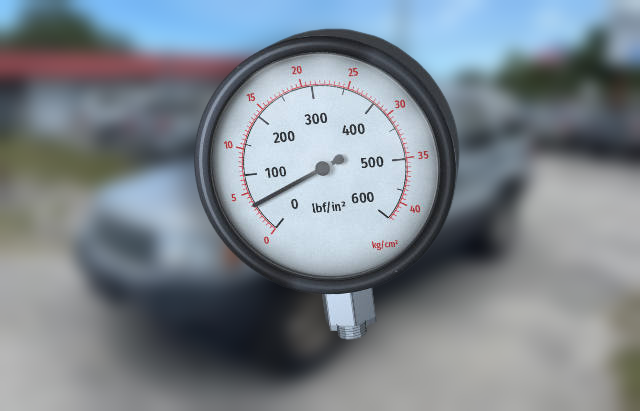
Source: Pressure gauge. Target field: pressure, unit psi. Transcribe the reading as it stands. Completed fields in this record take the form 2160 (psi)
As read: 50 (psi)
